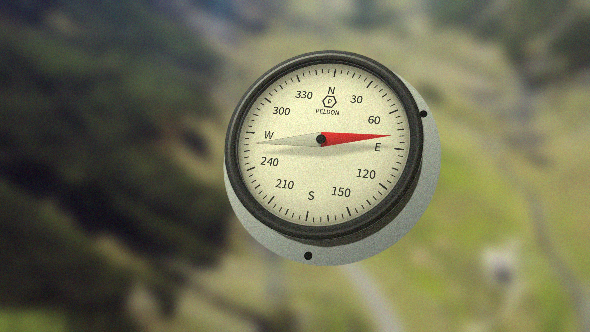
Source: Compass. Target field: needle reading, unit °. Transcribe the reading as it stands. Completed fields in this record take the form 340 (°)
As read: 80 (°)
